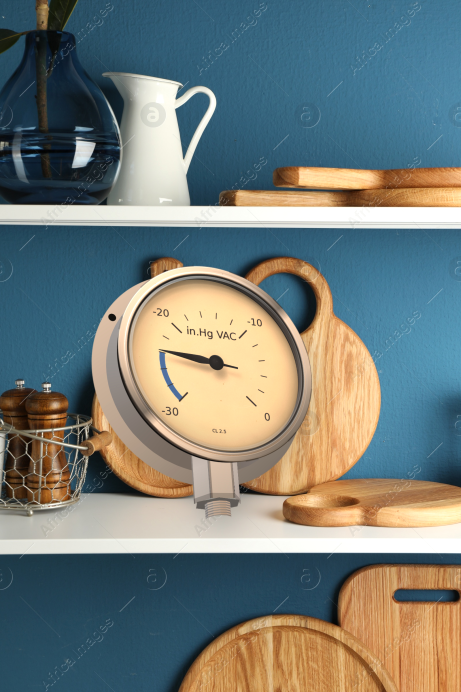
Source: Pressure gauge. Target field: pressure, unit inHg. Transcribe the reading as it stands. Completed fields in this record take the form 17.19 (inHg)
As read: -24 (inHg)
